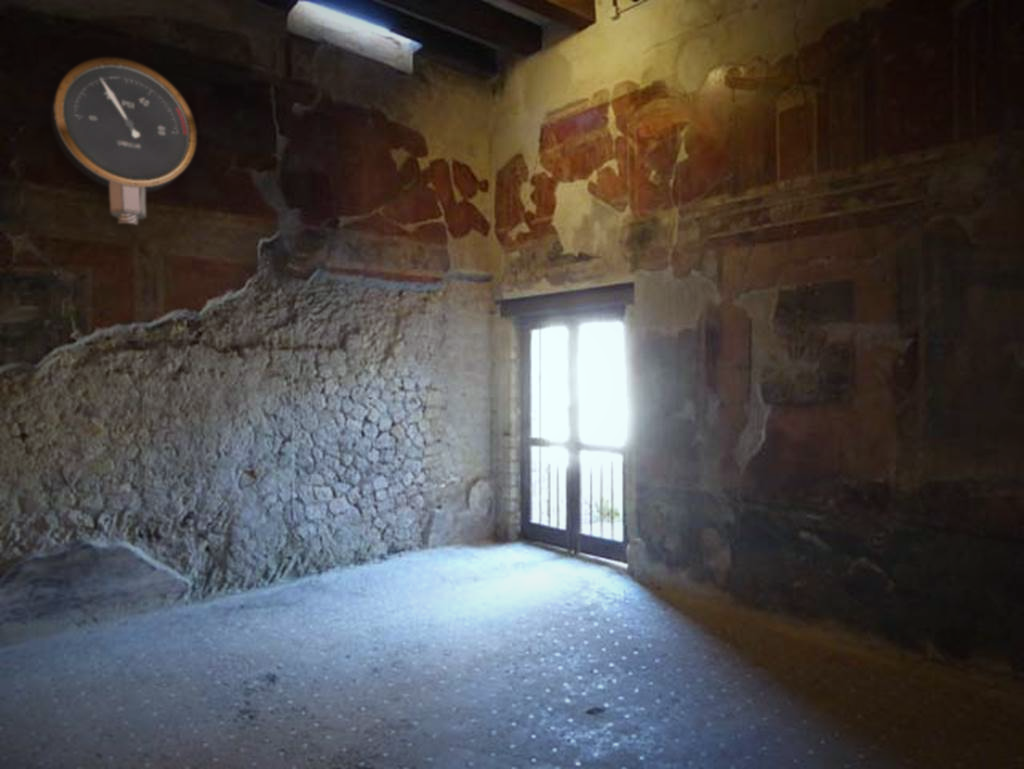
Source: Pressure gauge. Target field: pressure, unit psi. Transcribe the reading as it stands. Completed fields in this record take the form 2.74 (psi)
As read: 20 (psi)
